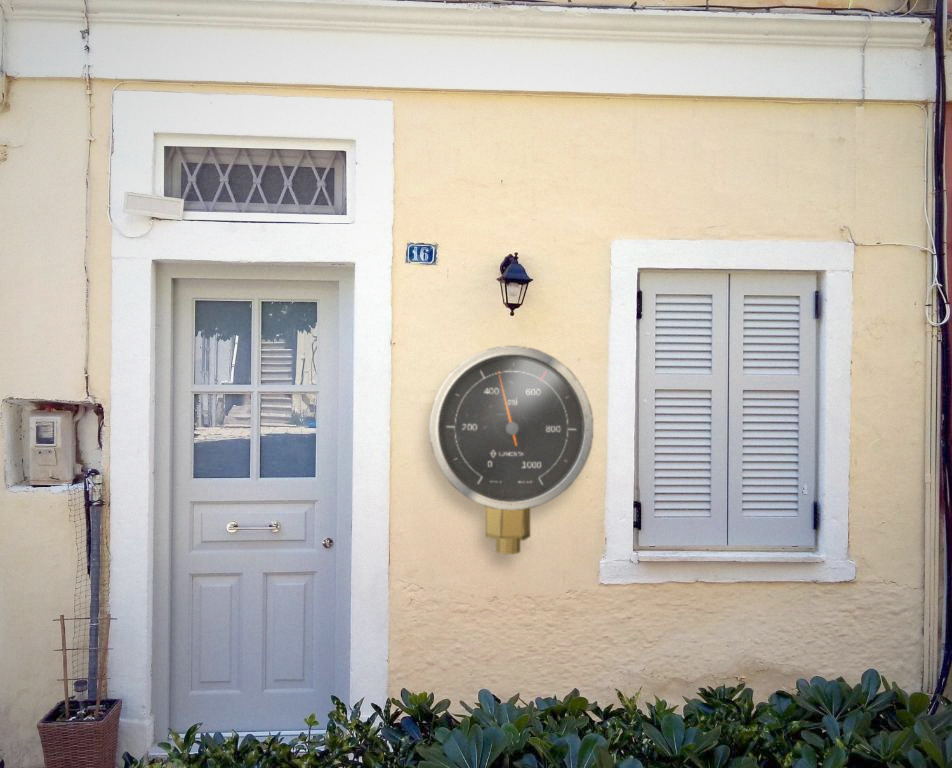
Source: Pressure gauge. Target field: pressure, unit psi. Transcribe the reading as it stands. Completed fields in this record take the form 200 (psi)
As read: 450 (psi)
